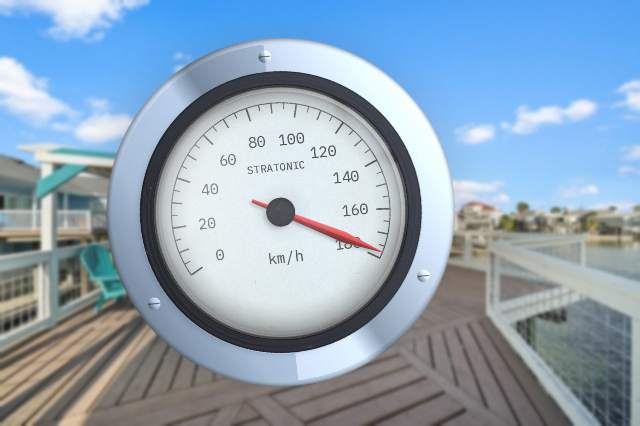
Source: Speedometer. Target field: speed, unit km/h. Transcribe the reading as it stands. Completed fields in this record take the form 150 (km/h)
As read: 177.5 (km/h)
